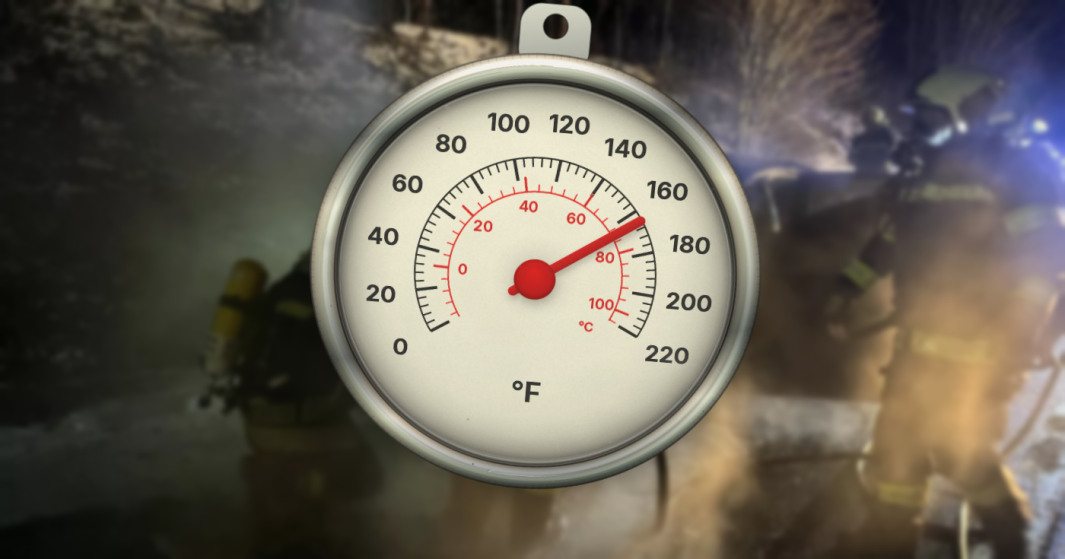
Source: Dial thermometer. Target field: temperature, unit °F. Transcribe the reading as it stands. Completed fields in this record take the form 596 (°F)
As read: 164 (°F)
